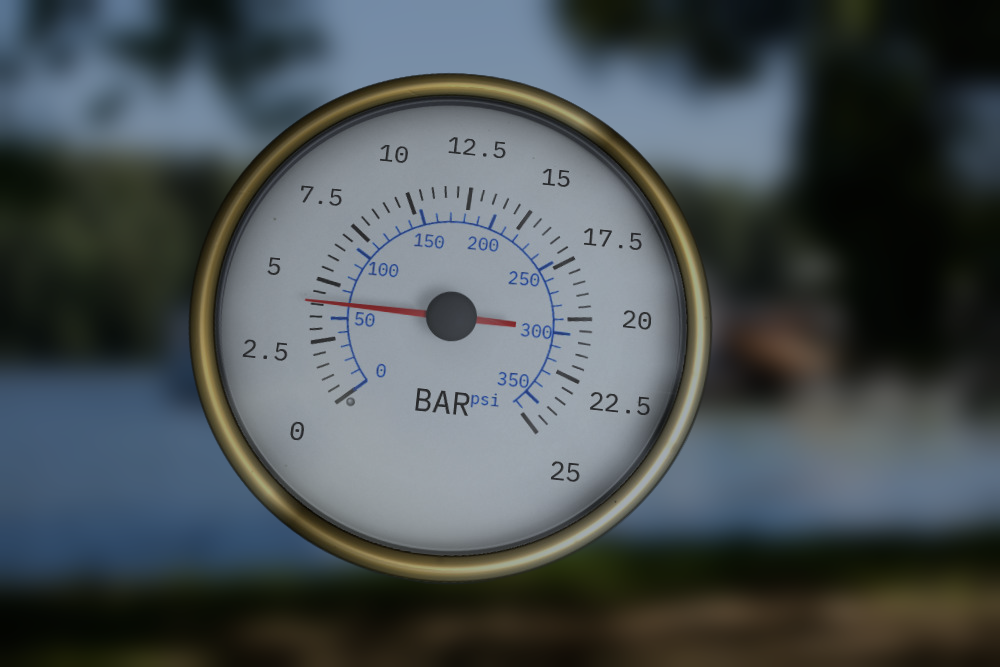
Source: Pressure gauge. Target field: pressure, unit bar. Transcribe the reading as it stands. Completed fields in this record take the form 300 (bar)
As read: 4 (bar)
